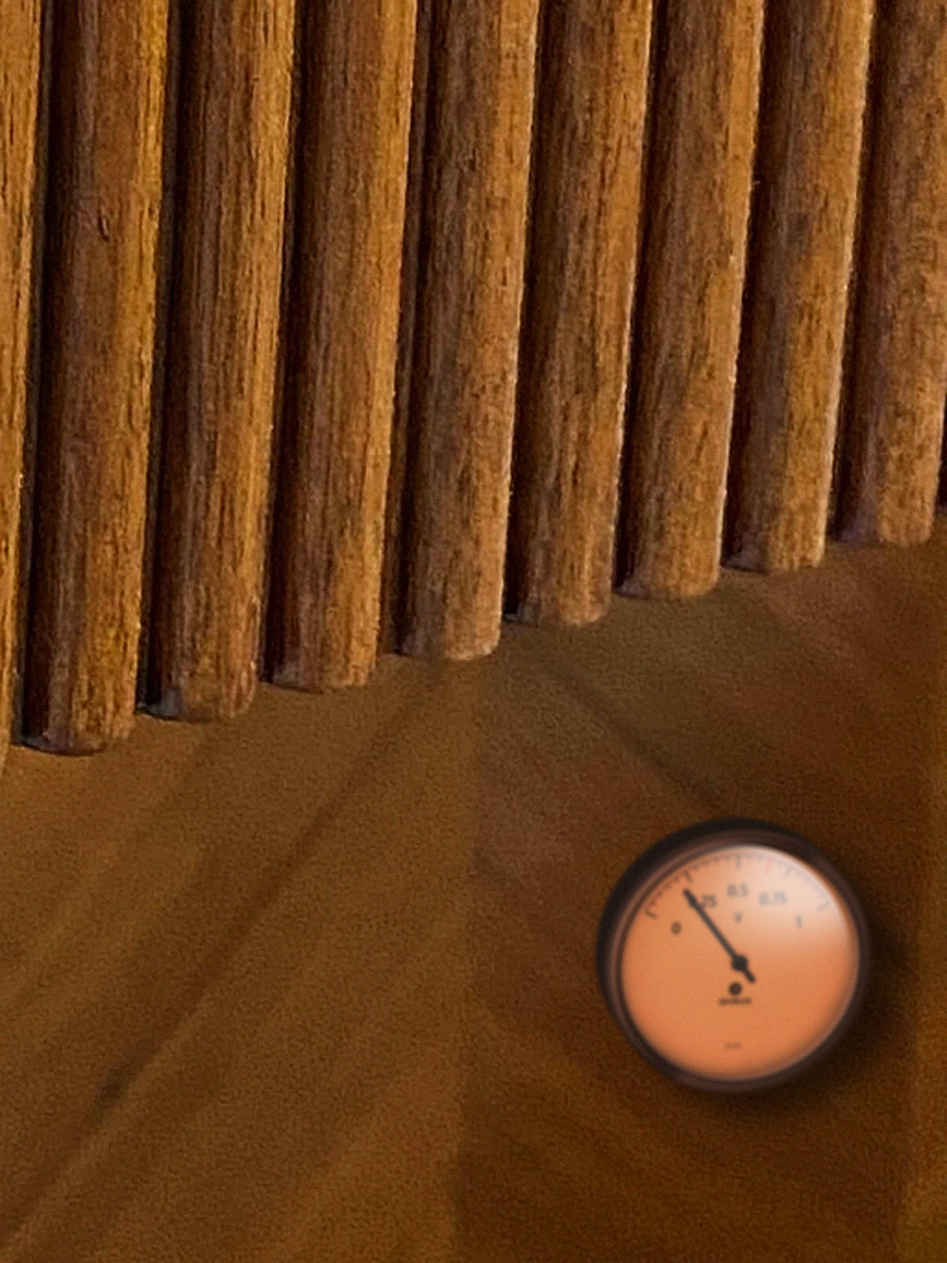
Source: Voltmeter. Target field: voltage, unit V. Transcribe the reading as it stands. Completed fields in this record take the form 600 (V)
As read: 0.2 (V)
